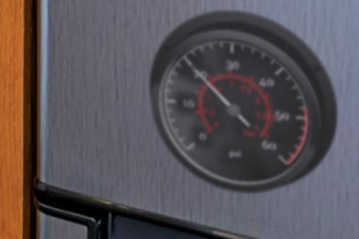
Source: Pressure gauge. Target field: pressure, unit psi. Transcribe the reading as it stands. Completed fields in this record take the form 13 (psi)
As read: 20 (psi)
